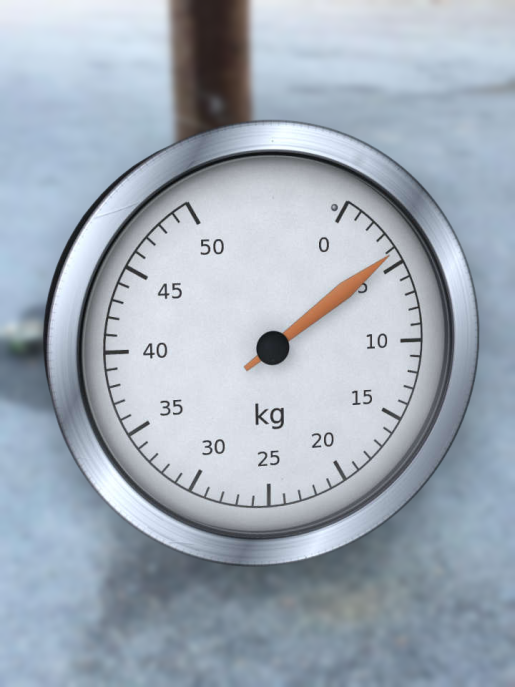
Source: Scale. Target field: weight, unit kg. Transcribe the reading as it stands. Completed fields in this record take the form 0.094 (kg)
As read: 4 (kg)
